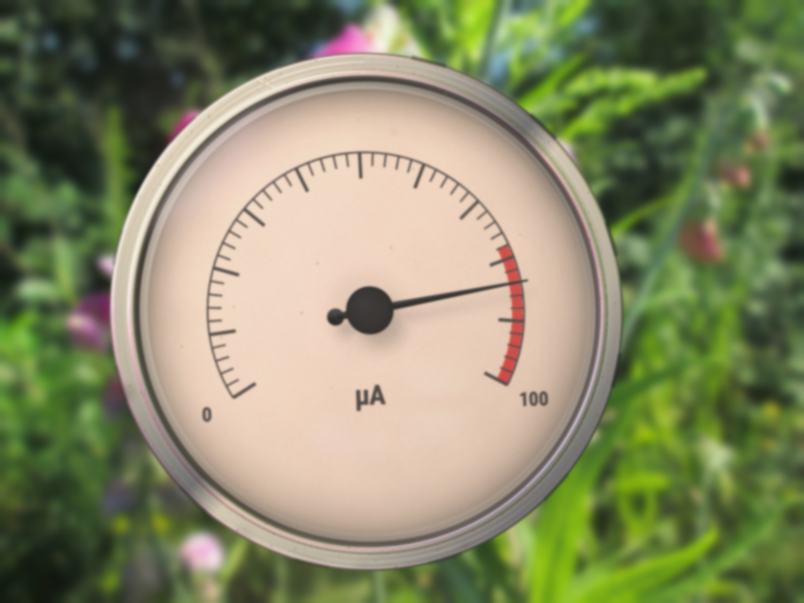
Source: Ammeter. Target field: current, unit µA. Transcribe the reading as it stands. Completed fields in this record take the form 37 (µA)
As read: 84 (µA)
